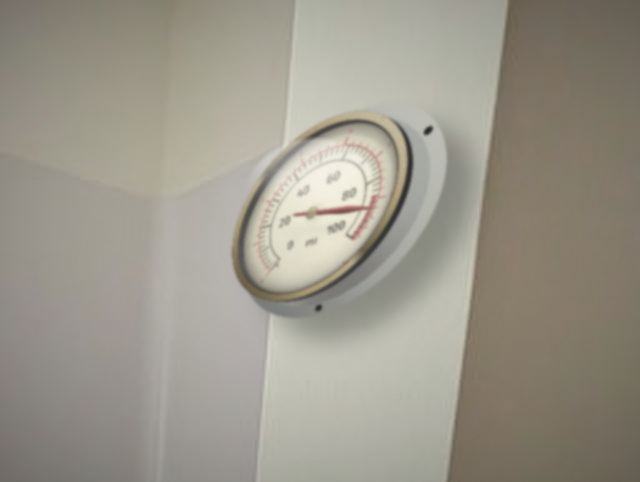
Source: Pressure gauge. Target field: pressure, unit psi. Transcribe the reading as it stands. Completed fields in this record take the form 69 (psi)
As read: 90 (psi)
